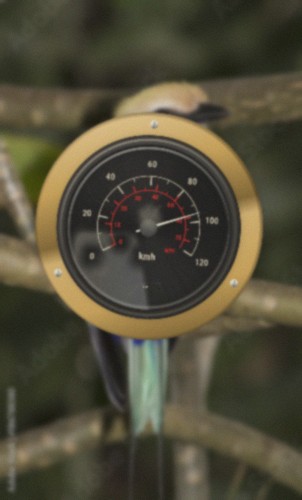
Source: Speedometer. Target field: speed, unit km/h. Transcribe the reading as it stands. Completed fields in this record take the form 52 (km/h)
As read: 95 (km/h)
